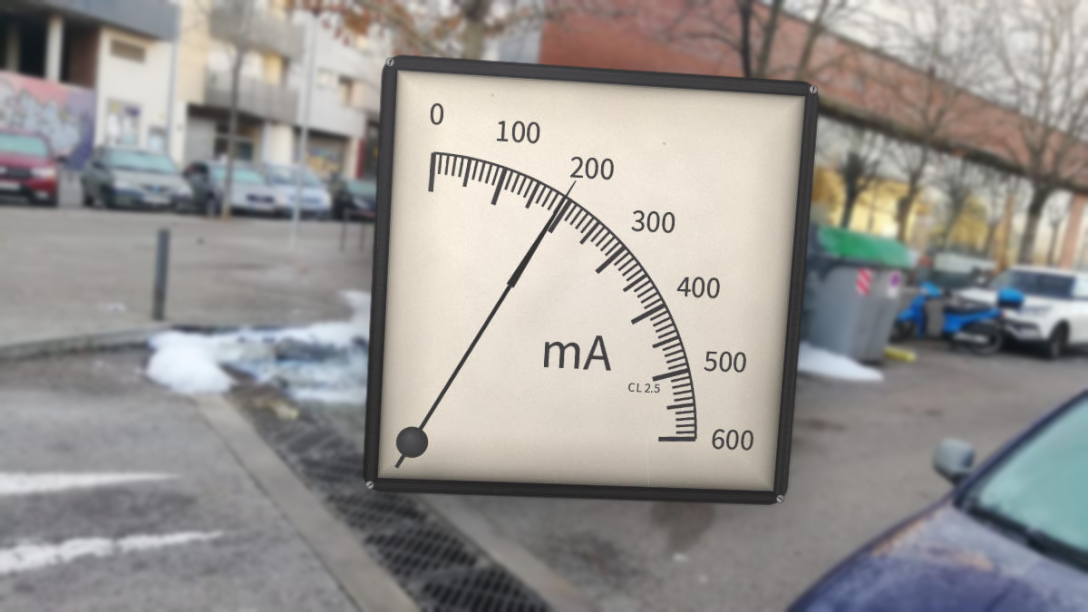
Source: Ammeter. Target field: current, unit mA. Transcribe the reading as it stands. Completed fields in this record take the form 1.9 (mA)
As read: 190 (mA)
